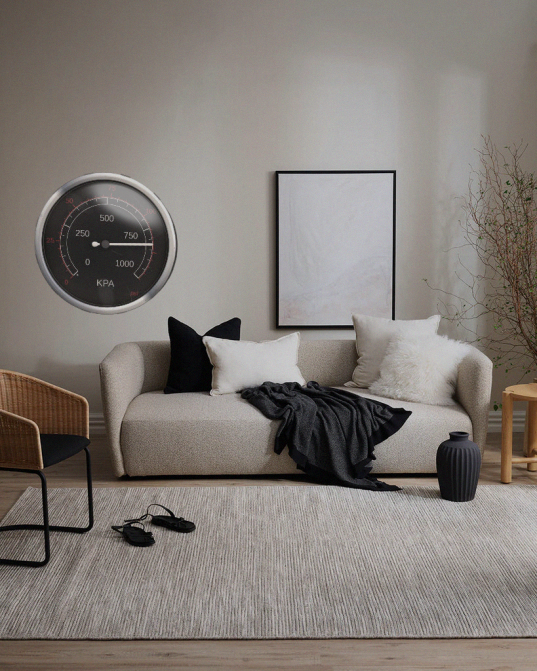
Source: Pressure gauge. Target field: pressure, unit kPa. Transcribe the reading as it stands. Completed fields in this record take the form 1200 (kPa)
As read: 825 (kPa)
